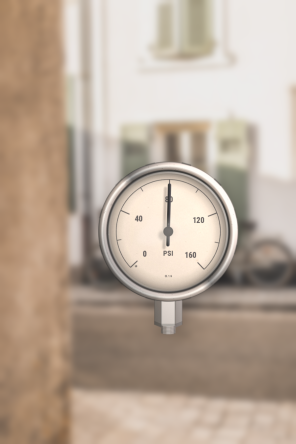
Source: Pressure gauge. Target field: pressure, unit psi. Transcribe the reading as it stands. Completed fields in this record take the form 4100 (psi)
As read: 80 (psi)
